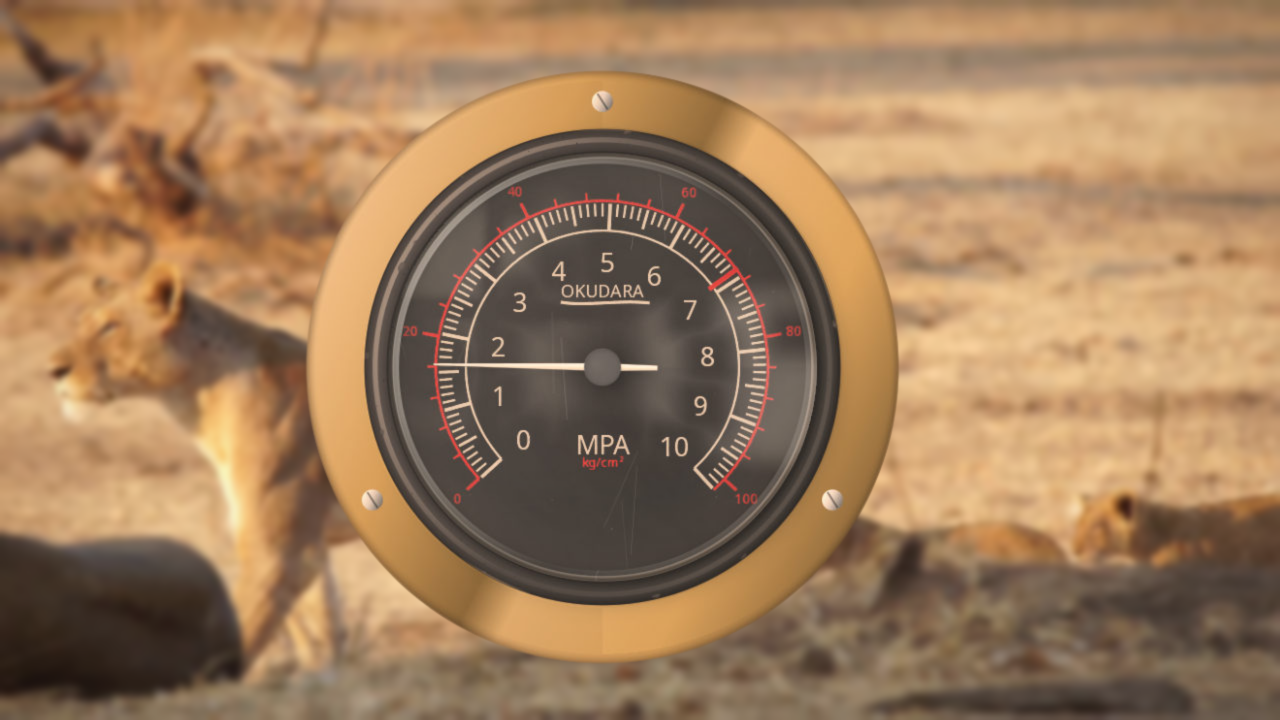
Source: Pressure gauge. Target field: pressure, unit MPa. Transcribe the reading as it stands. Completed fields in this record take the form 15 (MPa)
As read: 1.6 (MPa)
